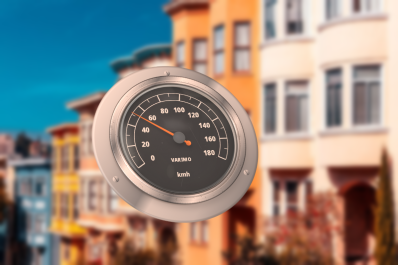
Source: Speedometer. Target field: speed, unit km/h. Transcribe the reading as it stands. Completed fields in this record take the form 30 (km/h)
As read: 50 (km/h)
